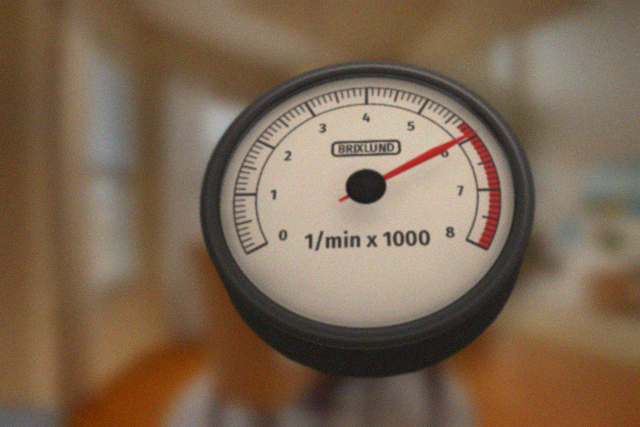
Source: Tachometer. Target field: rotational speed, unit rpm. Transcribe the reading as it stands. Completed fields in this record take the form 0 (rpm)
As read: 6000 (rpm)
